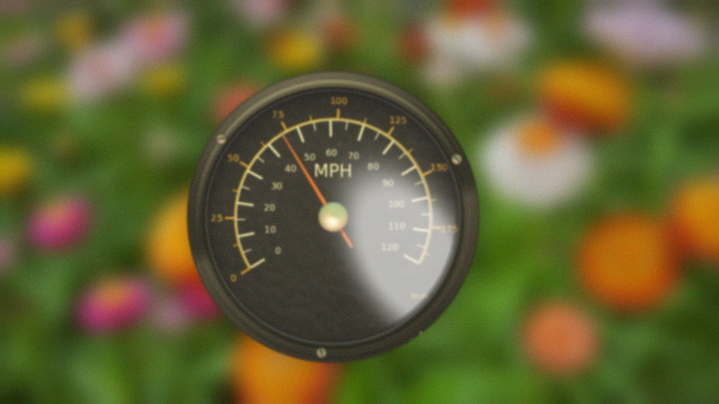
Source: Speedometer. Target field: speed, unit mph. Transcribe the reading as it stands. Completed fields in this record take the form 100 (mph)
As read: 45 (mph)
